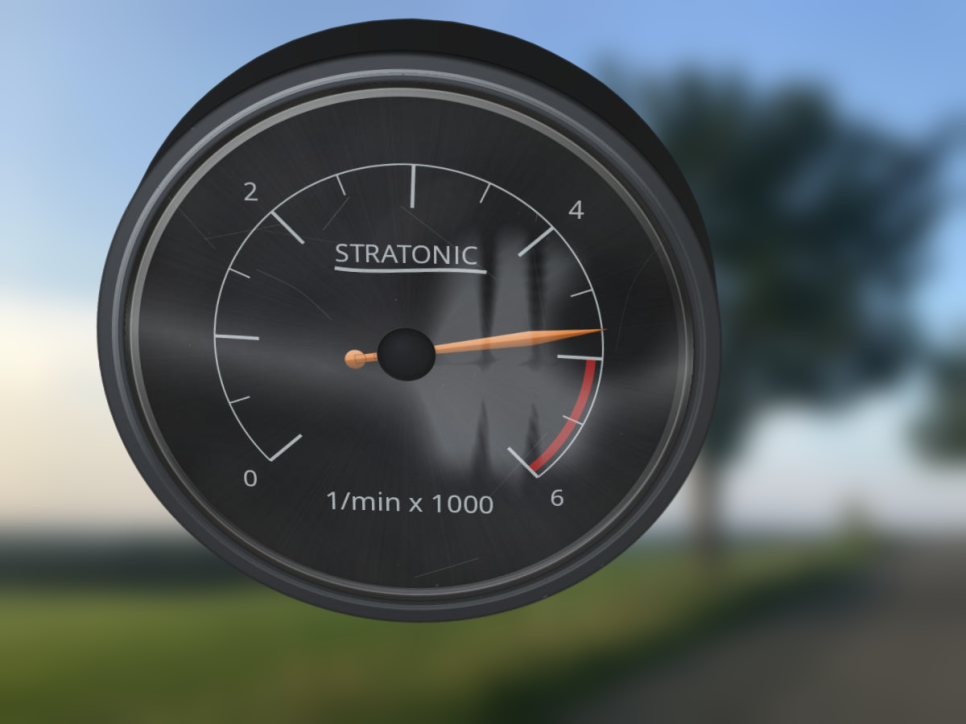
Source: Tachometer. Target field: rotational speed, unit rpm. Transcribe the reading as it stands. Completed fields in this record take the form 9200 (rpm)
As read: 4750 (rpm)
